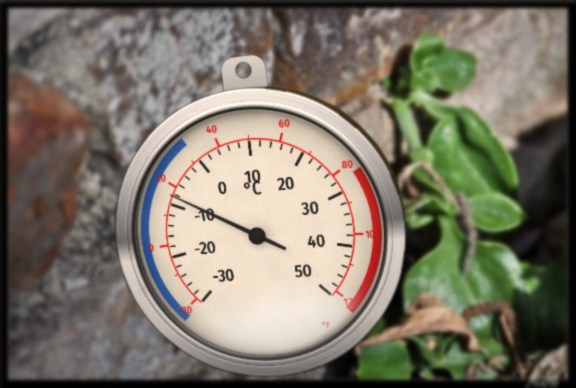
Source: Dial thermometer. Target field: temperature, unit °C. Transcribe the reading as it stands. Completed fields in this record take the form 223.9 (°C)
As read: -8 (°C)
